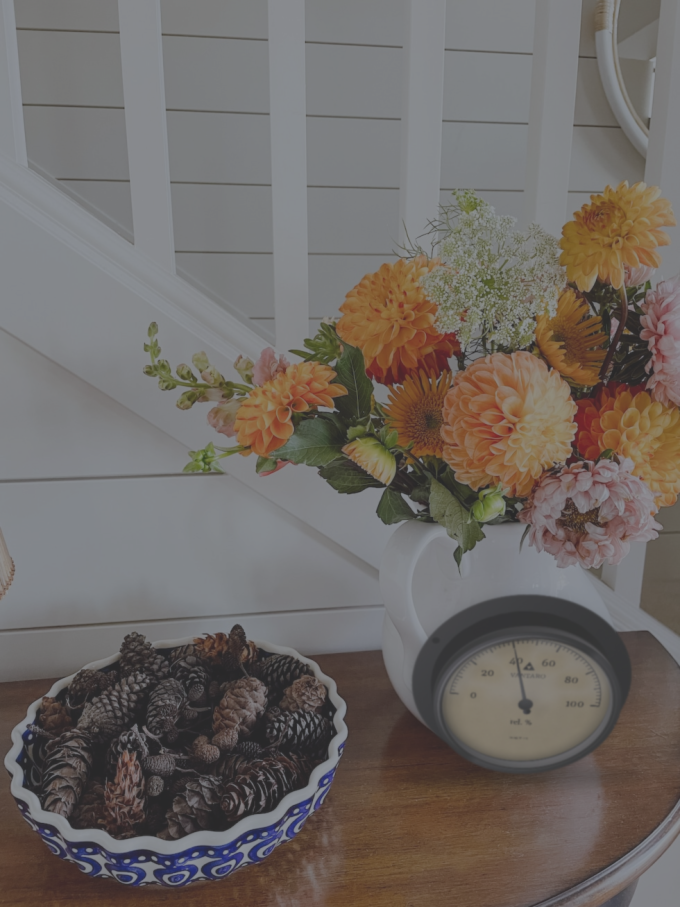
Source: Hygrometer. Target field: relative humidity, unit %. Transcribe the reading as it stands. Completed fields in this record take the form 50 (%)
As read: 40 (%)
